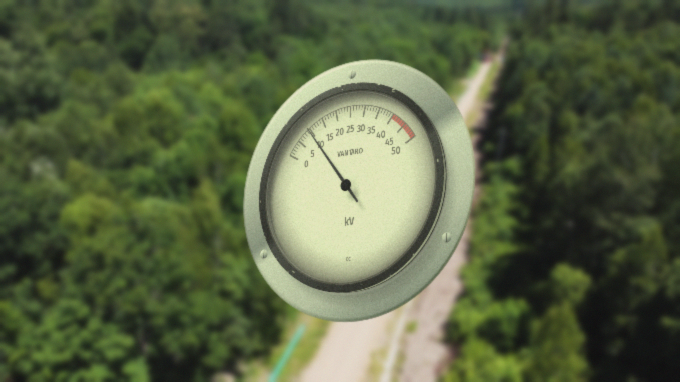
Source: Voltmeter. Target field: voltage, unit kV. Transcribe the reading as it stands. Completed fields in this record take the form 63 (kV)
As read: 10 (kV)
